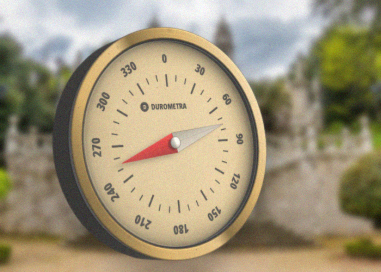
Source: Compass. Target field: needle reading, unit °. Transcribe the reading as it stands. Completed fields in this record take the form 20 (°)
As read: 255 (°)
